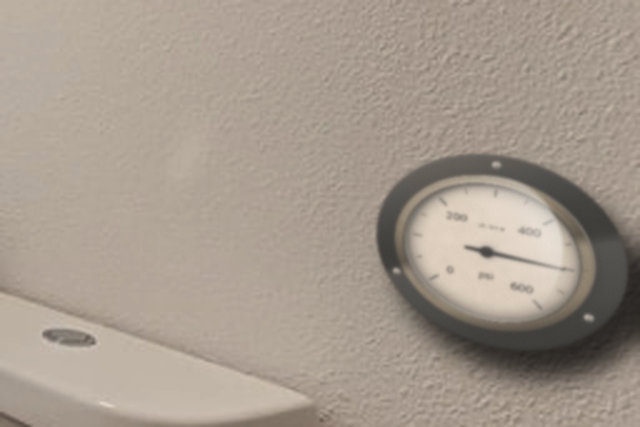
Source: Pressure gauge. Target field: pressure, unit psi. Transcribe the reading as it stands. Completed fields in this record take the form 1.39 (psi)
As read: 500 (psi)
